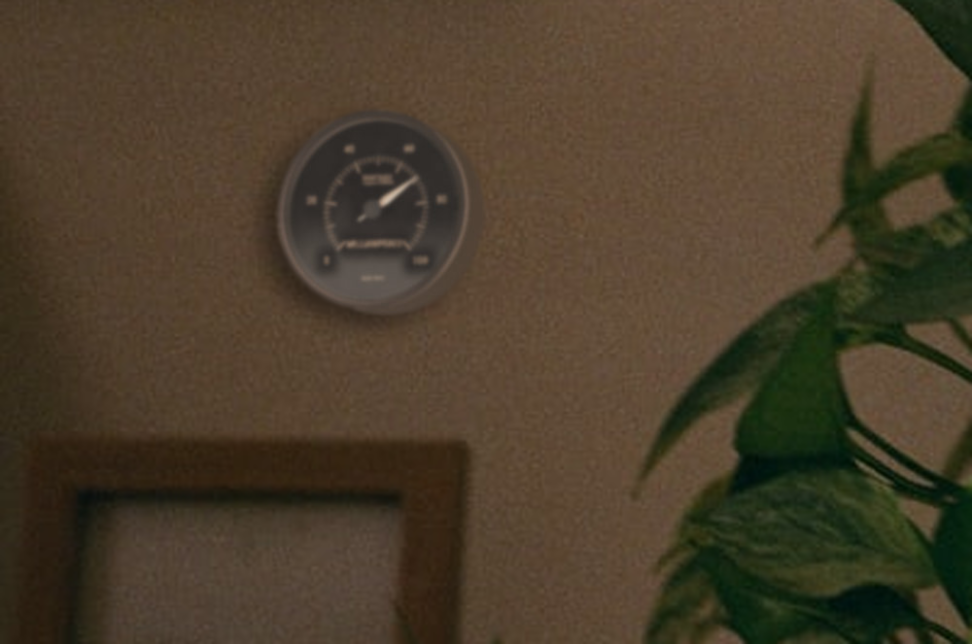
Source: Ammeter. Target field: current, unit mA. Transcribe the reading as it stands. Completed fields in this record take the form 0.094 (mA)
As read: 70 (mA)
